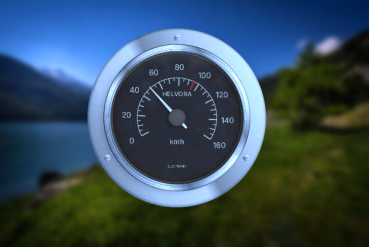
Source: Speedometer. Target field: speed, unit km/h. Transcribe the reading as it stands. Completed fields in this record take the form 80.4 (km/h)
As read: 50 (km/h)
